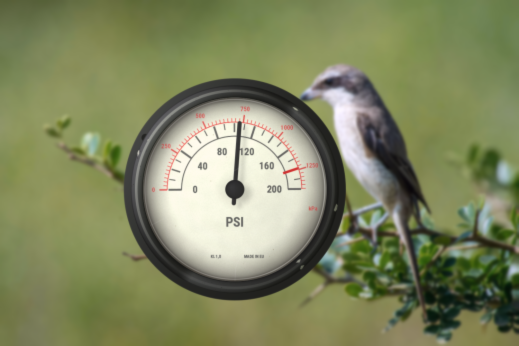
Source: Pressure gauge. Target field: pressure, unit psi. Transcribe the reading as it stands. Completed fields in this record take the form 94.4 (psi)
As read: 105 (psi)
